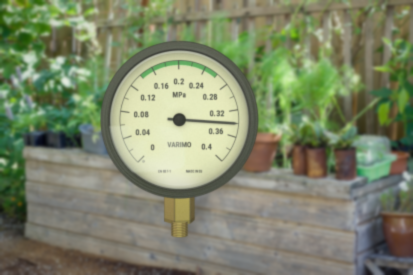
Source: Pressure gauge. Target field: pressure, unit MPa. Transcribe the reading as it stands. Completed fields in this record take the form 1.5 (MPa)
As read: 0.34 (MPa)
